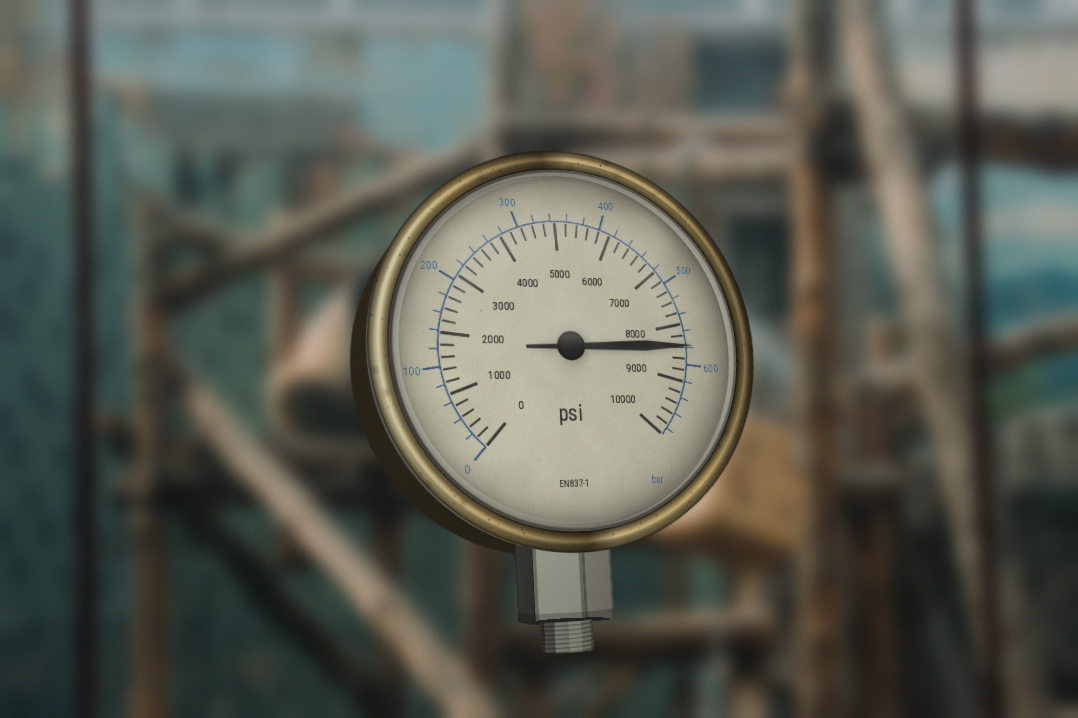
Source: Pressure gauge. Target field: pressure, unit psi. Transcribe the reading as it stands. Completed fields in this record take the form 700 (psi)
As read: 8400 (psi)
